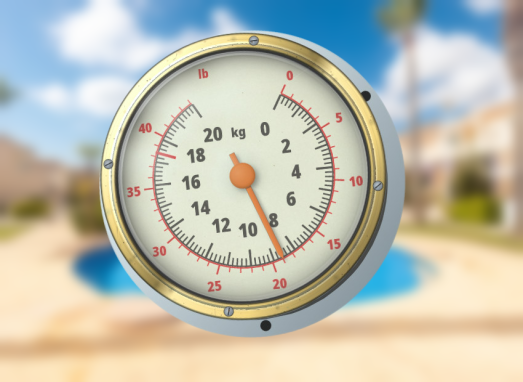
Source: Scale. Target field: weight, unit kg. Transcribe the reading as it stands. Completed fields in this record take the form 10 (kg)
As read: 8.6 (kg)
